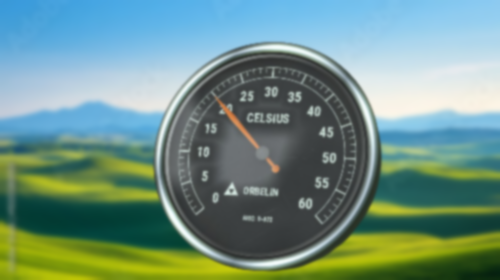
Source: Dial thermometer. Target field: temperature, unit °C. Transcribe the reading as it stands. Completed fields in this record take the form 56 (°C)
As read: 20 (°C)
